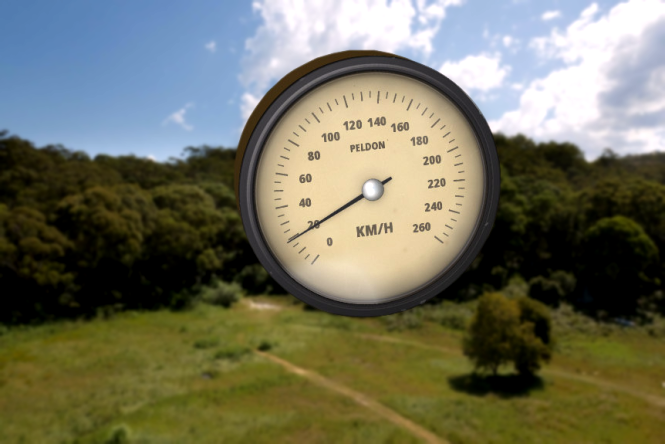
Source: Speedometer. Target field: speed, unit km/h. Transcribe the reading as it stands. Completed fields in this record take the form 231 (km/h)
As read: 20 (km/h)
